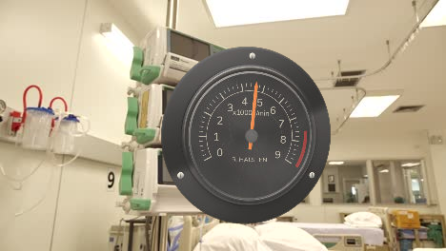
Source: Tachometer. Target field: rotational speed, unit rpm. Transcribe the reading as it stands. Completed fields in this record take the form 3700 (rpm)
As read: 4600 (rpm)
